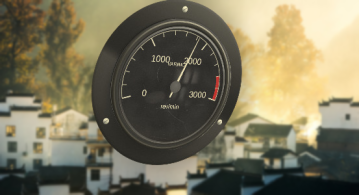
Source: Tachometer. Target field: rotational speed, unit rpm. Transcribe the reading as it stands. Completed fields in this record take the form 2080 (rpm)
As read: 1800 (rpm)
